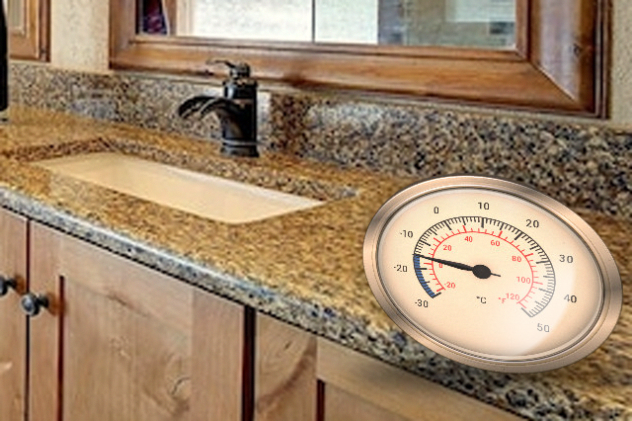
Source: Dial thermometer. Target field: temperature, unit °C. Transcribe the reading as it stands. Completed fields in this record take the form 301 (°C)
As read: -15 (°C)
